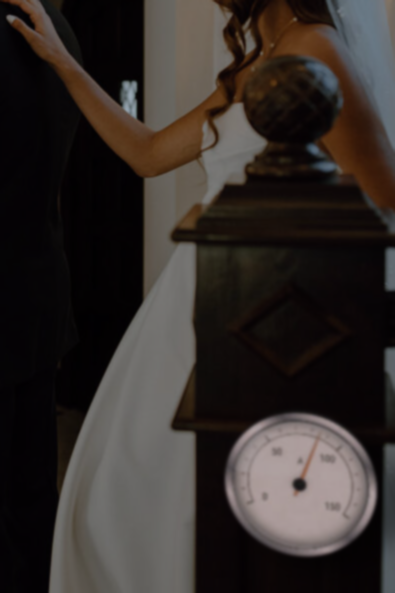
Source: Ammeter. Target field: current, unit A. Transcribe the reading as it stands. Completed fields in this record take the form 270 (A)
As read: 85 (A)
